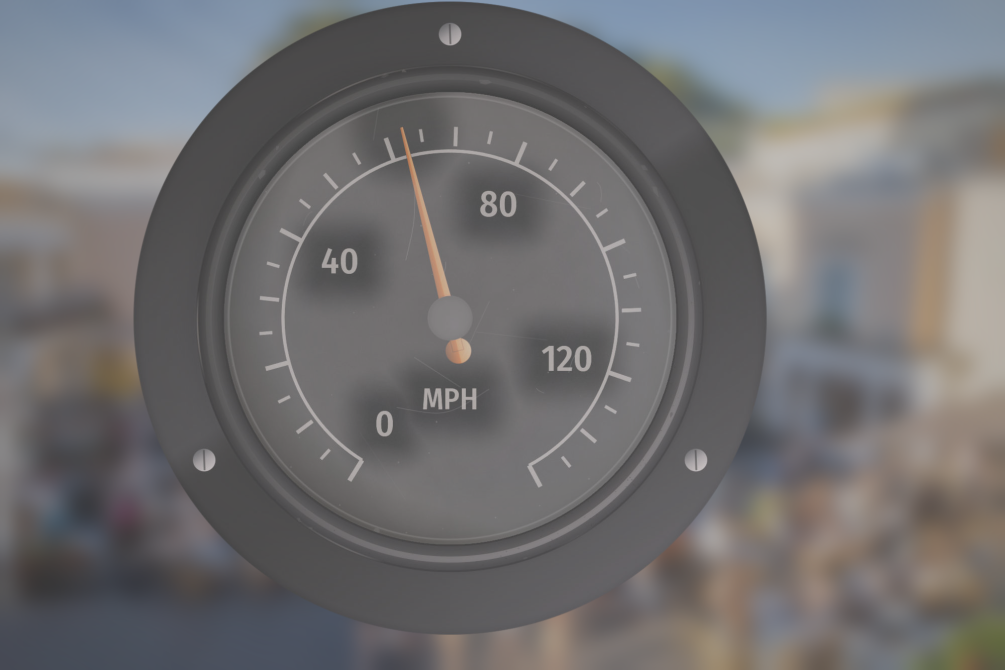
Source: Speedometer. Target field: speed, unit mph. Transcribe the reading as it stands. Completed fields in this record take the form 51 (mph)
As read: 62.5 (mph)
